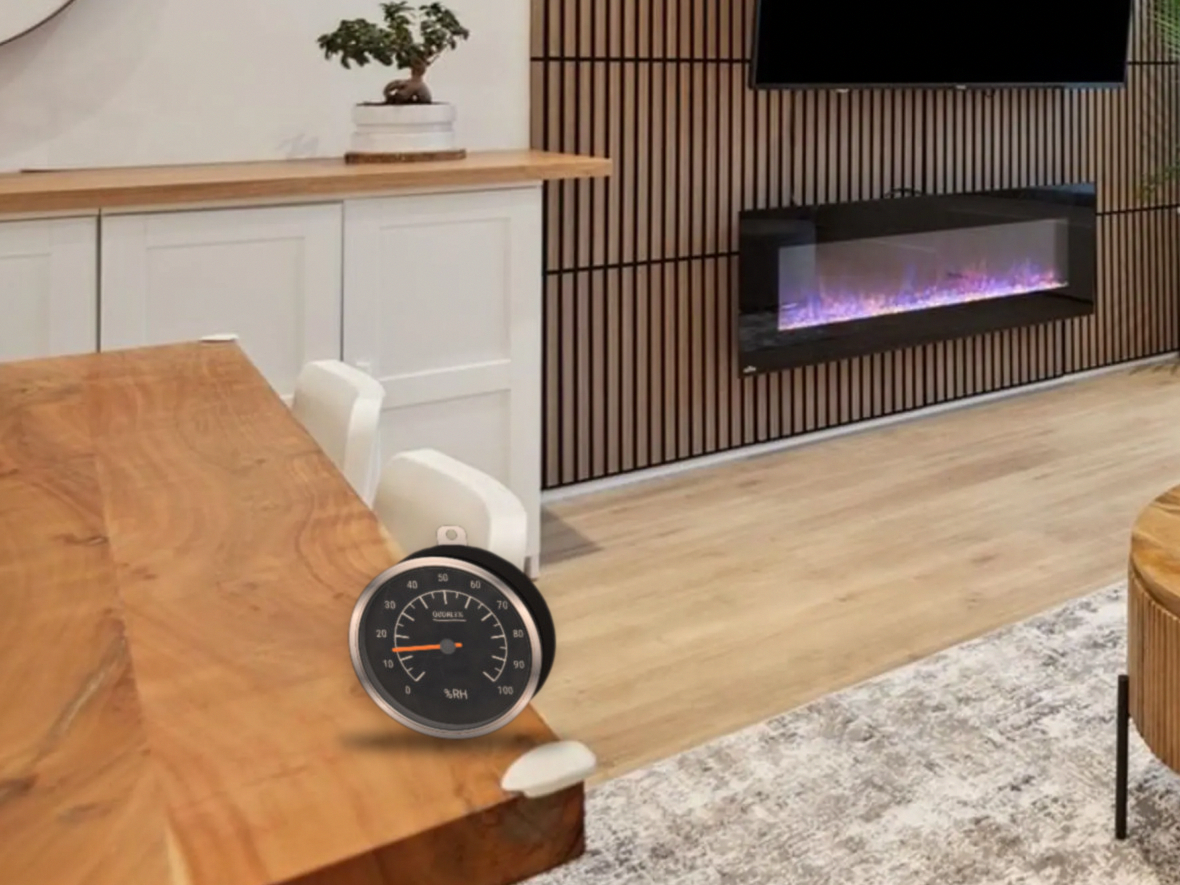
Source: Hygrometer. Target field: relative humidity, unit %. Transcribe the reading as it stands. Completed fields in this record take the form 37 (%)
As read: 15 (%)
